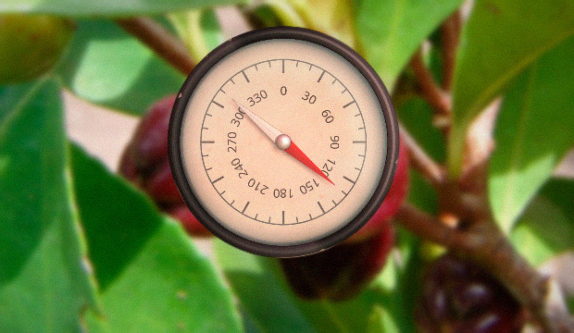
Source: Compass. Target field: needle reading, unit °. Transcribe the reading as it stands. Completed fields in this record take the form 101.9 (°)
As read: 130 (°)
